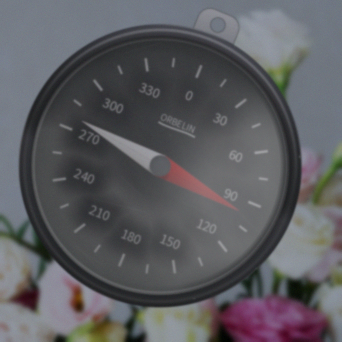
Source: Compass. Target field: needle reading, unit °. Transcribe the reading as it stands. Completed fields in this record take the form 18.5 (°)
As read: 97.5 (°)
